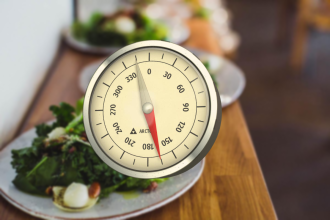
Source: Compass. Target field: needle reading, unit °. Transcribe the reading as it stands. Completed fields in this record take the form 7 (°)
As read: 165 (°)
